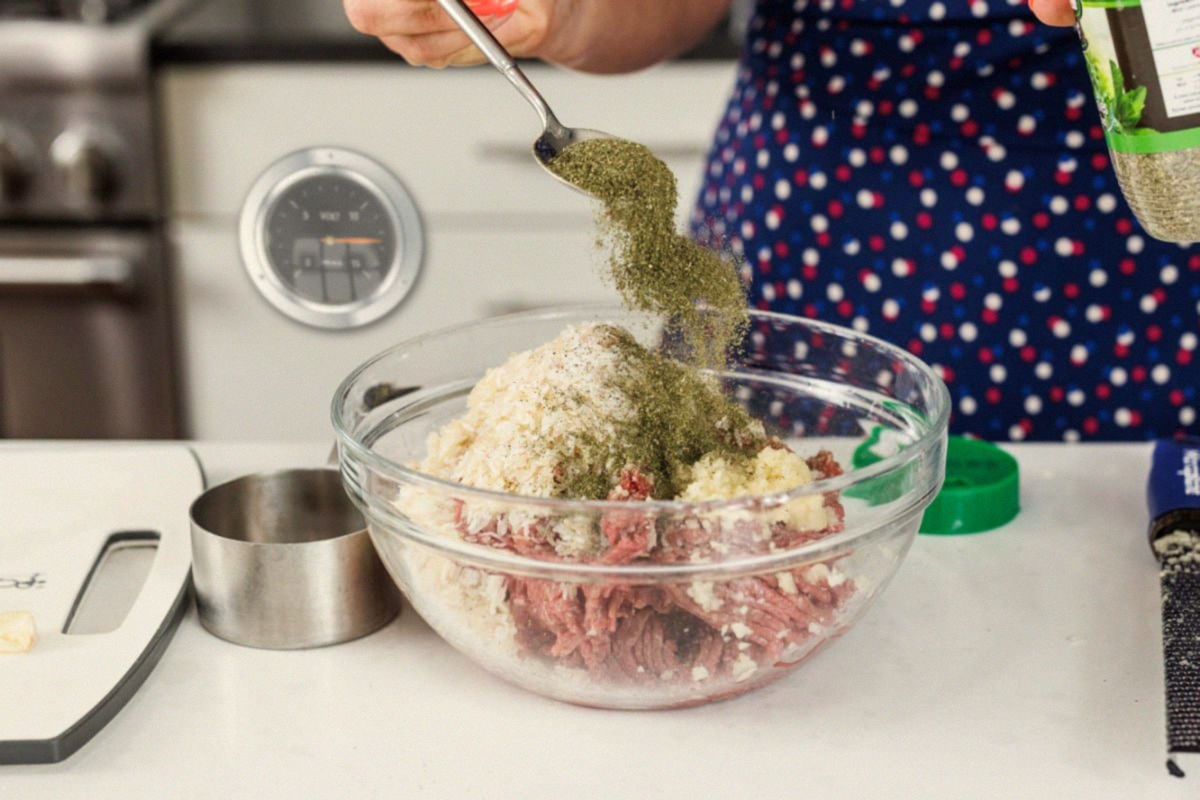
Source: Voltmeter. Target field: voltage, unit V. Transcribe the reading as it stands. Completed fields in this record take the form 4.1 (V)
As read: 12.5 (V)
